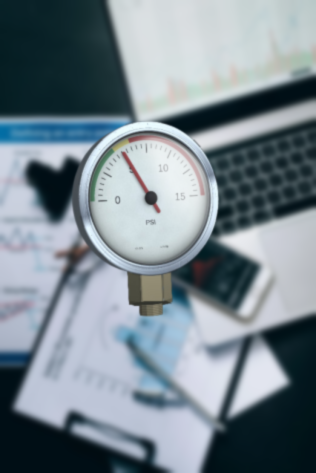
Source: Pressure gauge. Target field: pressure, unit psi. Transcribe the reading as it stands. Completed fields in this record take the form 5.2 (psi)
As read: 5 (psi)
